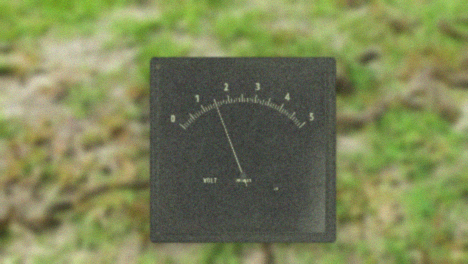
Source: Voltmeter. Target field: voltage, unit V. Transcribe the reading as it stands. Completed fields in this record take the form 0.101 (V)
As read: 1.5 (V)
